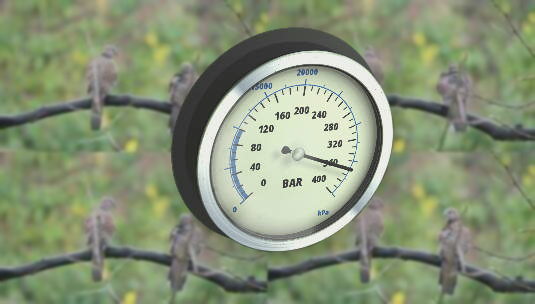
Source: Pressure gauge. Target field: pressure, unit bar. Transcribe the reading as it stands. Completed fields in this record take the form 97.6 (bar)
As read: 360 (bar)
